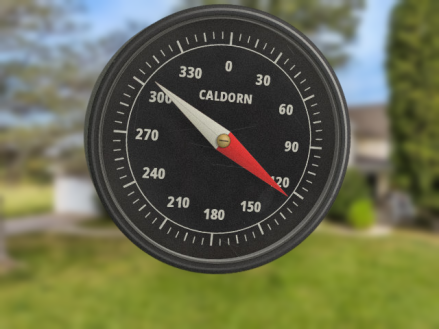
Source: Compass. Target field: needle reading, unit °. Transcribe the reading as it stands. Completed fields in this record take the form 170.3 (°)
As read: 125 (°)
